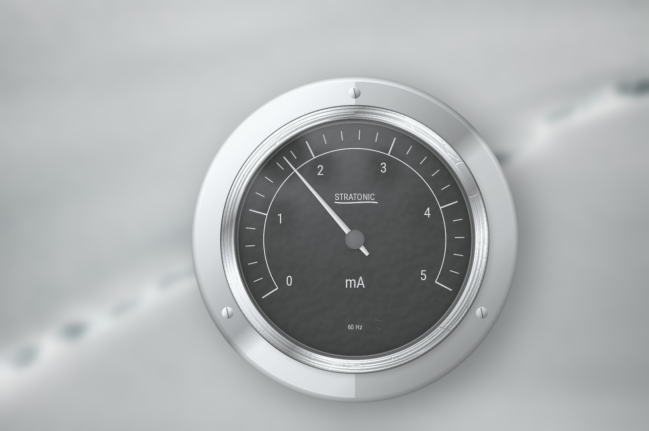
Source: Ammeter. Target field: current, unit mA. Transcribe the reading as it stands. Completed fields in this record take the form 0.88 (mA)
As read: 1.7 (mA)
